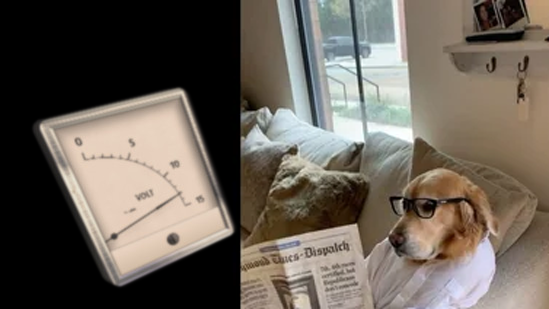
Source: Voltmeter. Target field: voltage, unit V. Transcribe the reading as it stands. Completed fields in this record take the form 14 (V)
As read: 13 (V)
